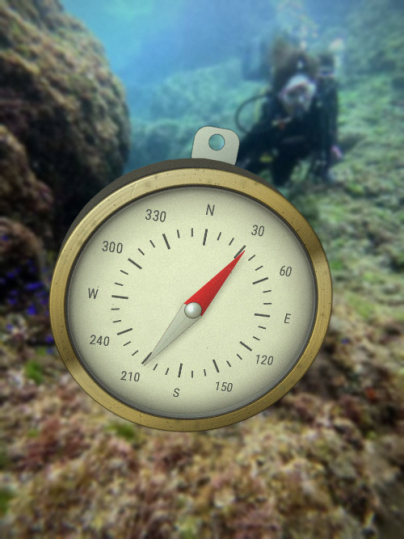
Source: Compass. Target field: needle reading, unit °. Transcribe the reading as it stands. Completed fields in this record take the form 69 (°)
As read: 30 (°)
